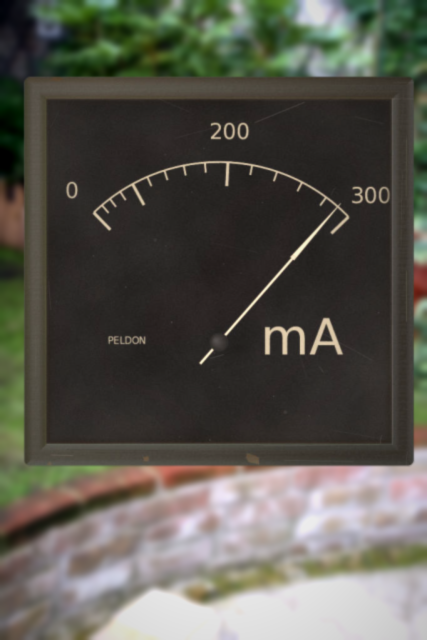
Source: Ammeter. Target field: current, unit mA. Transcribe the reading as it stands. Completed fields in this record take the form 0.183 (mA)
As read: 290 (mA)
